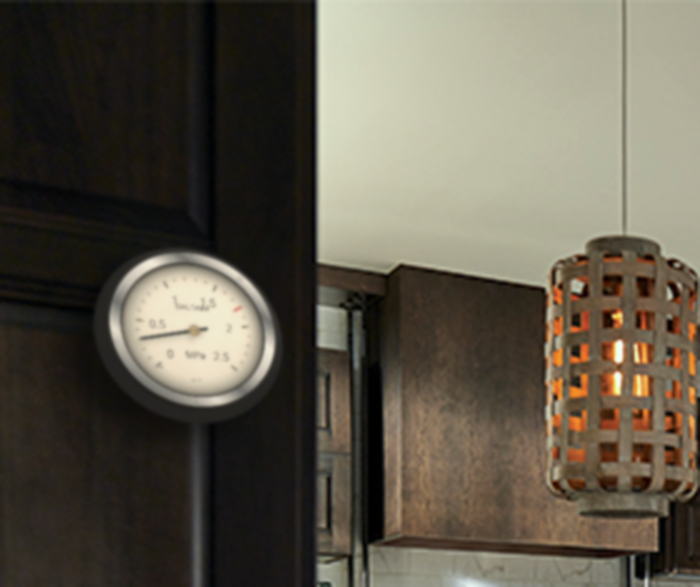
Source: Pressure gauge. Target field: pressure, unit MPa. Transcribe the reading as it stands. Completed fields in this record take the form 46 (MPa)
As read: 0.3 (MPa)
